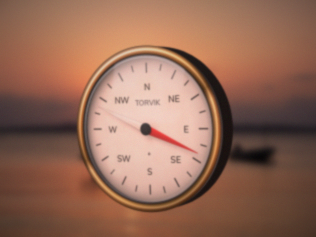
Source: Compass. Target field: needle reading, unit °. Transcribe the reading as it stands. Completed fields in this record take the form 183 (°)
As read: 112.5 (°)
